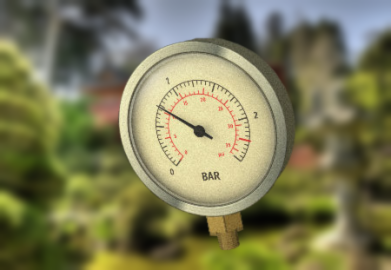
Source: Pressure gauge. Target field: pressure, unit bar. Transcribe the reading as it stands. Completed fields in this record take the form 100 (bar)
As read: 0.75 (bar)
